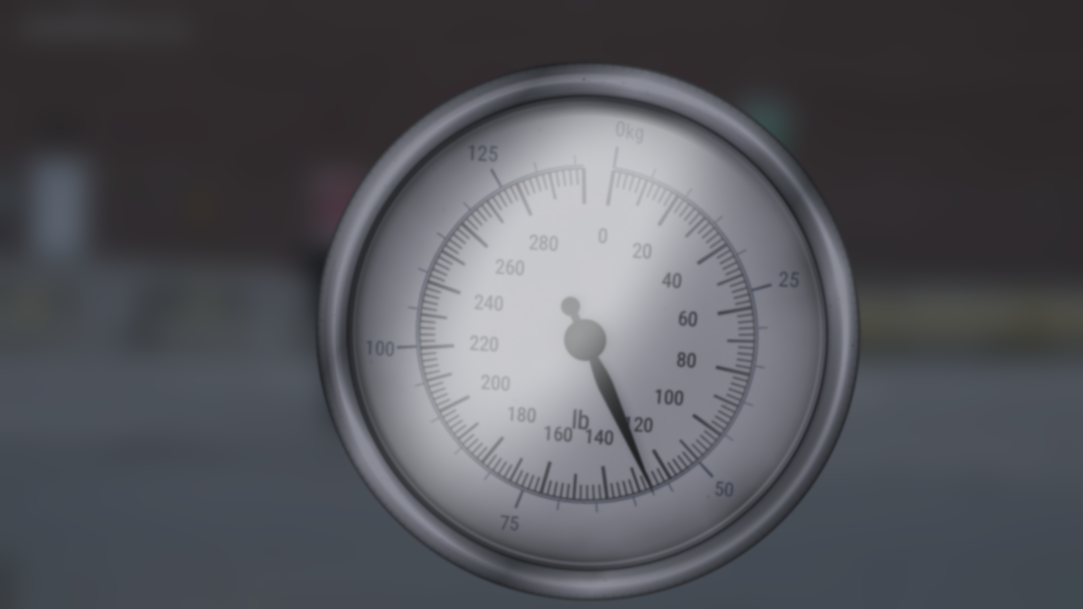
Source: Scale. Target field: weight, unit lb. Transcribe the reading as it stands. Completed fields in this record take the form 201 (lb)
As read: 126 (lb)
